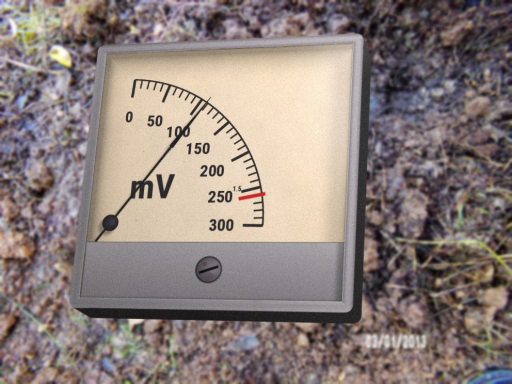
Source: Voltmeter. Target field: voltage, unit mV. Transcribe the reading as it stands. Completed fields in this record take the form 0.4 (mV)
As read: 110 (mV)
